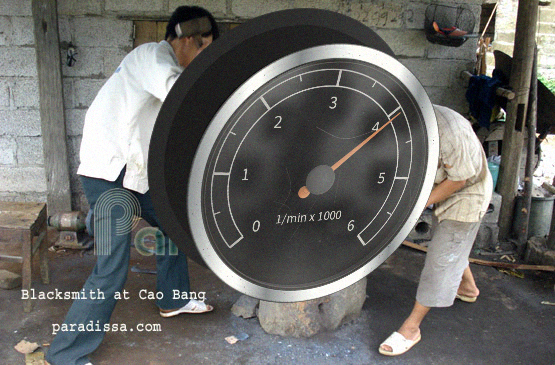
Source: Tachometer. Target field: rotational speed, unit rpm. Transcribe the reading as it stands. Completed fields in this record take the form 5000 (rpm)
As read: 4000 (rpm)
